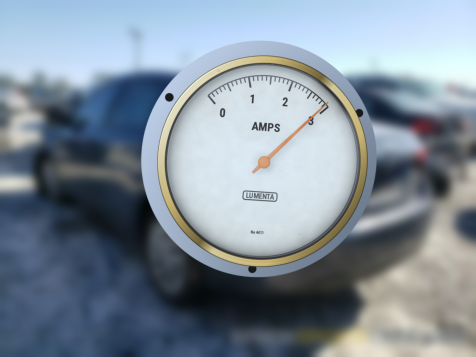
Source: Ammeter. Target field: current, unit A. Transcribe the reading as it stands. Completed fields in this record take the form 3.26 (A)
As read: 2.9 (A)
